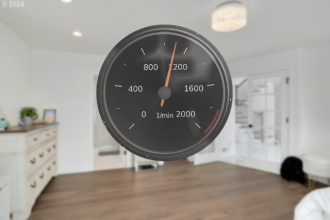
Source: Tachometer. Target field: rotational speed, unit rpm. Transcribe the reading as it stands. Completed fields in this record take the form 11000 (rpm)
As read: 1100 (rpm)
